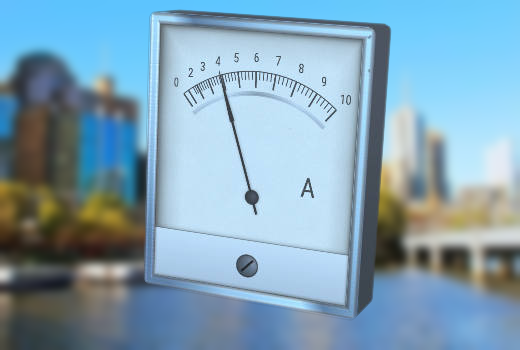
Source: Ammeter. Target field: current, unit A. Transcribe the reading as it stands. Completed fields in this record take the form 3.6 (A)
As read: 4 (A)
